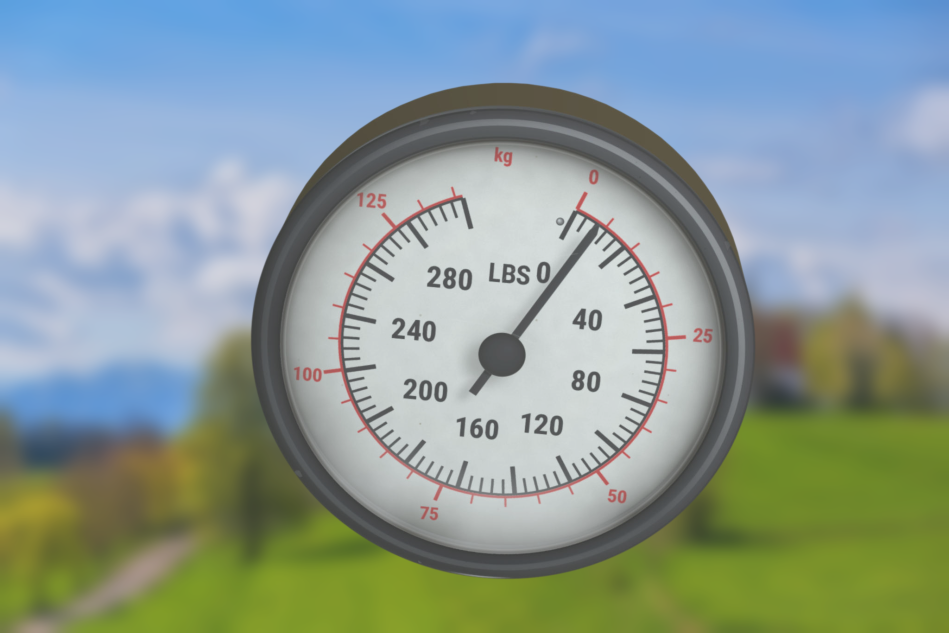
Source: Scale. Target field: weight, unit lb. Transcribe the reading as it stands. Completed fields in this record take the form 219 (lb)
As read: 8 (lb)
